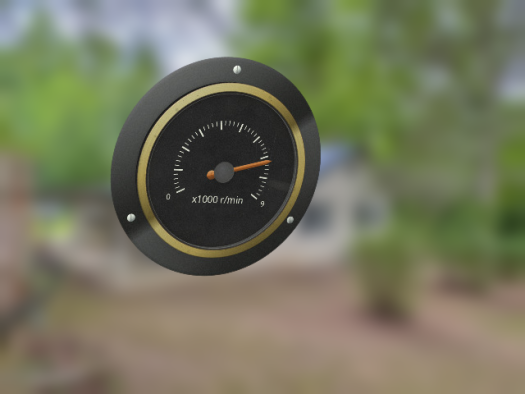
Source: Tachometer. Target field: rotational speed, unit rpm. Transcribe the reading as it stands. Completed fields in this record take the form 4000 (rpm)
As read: 7200 (rpm)
